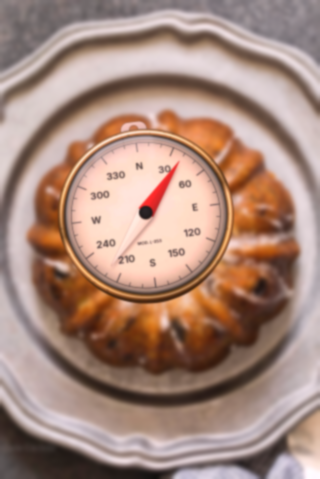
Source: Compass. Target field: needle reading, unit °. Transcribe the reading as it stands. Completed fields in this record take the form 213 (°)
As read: 40 (°)
